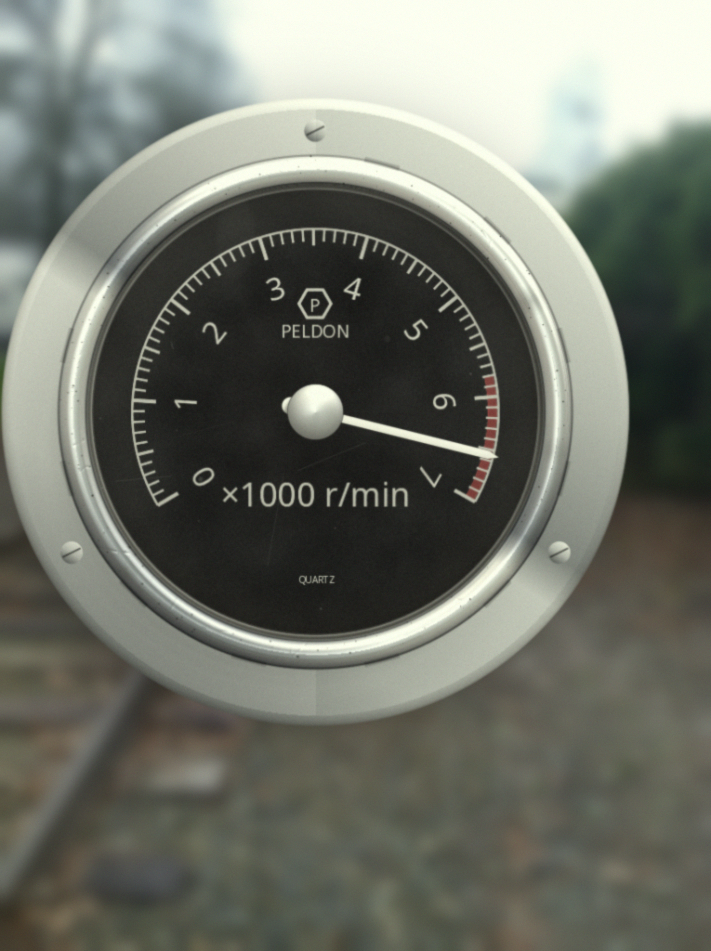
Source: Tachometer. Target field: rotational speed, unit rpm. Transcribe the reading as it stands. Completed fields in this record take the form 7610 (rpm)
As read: 6550 (rpm)
